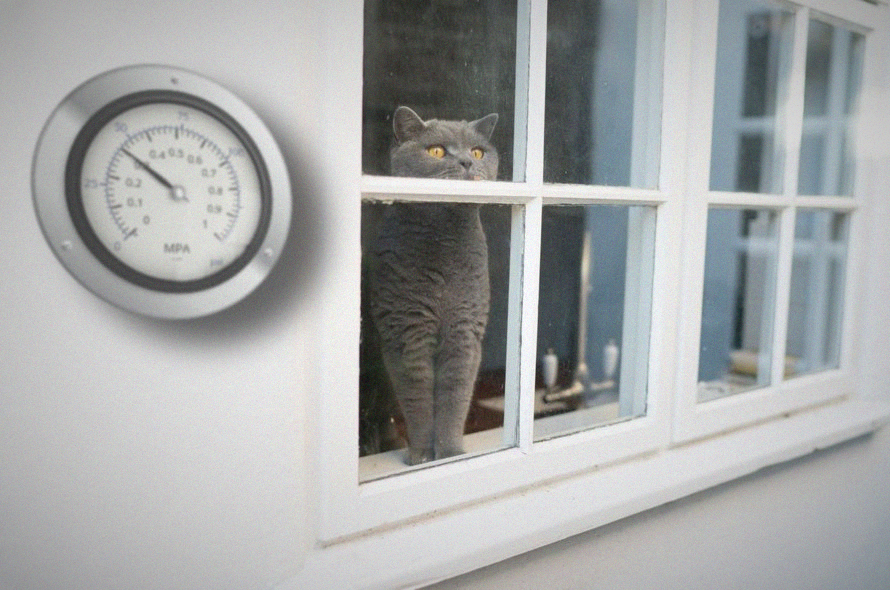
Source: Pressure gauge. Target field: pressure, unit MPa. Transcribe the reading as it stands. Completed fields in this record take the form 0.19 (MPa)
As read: 0.3 (MPa)
